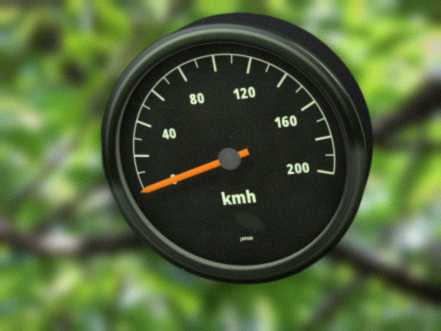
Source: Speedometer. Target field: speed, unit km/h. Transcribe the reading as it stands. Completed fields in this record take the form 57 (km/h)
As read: 0 (km/h)
